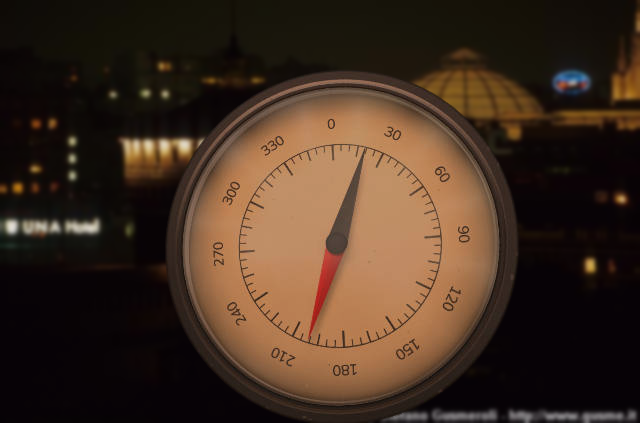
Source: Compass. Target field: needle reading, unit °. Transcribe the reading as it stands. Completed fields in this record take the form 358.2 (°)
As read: 200 (°)
